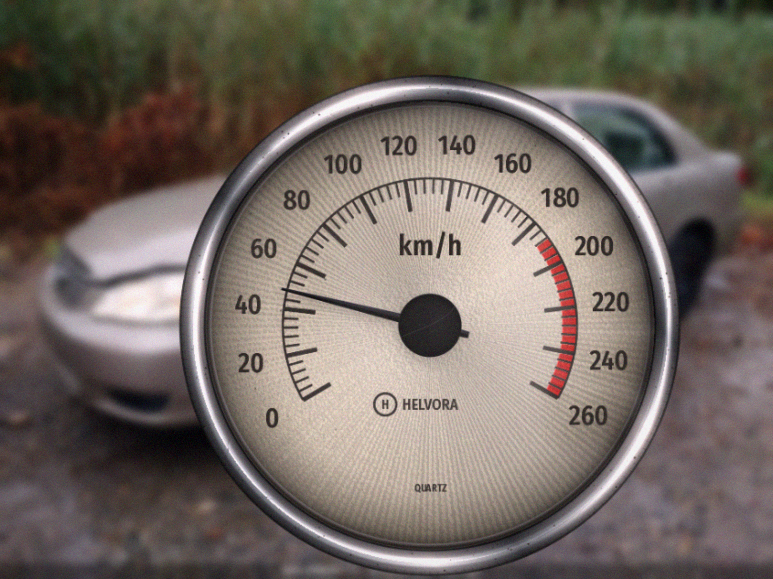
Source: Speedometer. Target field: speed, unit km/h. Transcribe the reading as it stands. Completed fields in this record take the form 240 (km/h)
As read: 48 (km/h)
